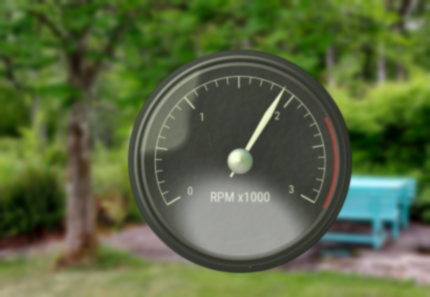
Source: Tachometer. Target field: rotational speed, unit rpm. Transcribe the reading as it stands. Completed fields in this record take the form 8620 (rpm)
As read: 1900 (rpm)
